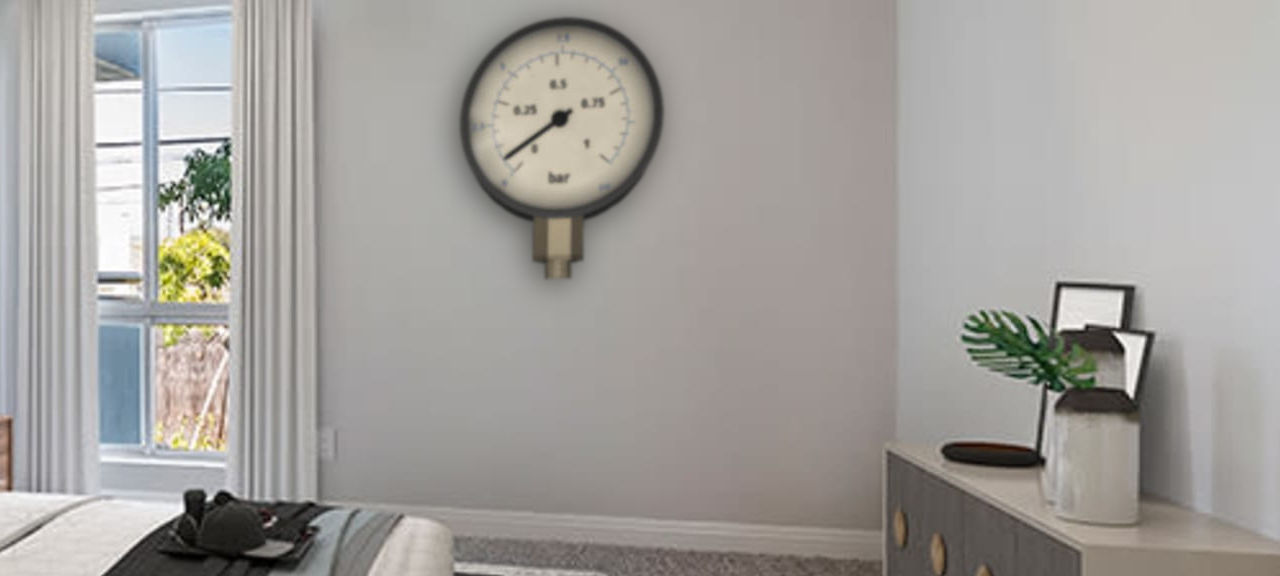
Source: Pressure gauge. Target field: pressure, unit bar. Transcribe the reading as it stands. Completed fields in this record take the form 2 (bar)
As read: 0.05 (bar)
